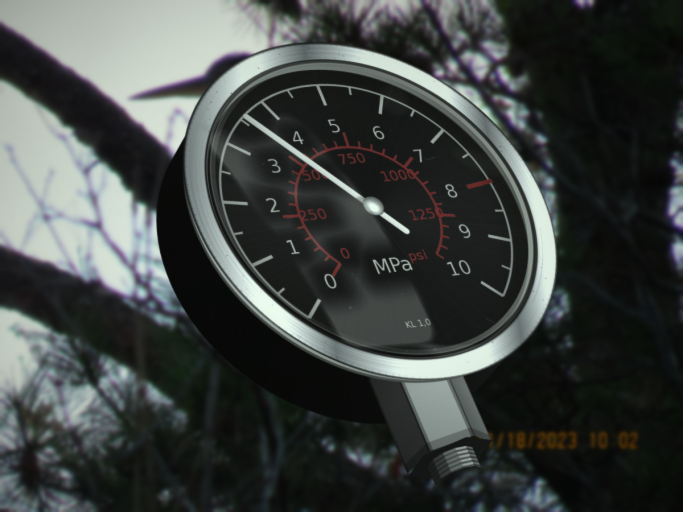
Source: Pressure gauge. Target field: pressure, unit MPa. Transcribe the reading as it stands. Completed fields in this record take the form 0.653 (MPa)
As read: 3.5 (MPa)
